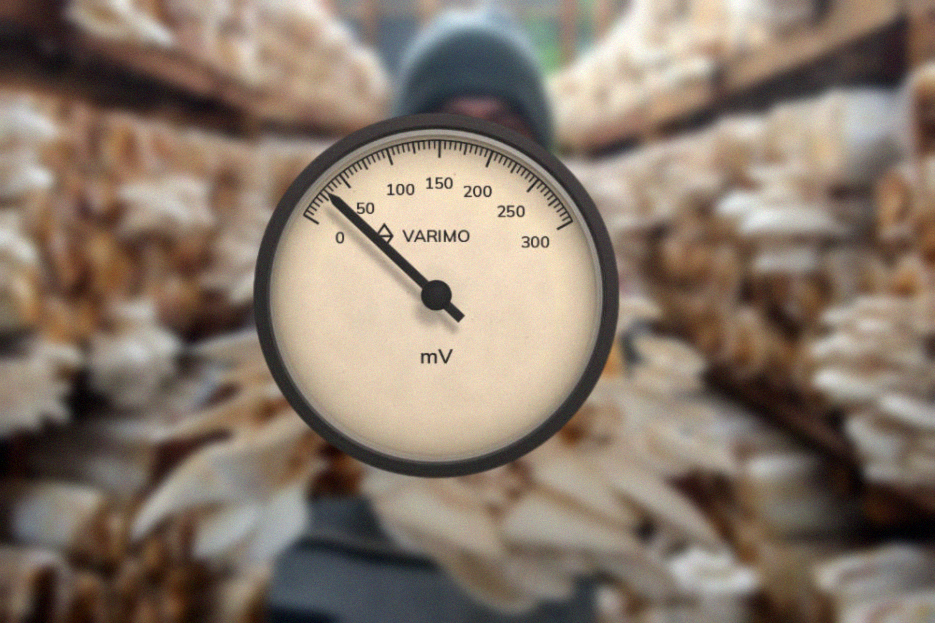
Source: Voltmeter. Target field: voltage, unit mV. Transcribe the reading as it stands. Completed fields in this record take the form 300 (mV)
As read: 30 (mV)
